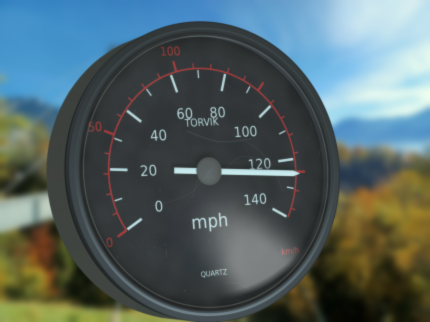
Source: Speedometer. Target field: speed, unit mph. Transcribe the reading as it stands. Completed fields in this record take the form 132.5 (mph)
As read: 125 (mph)
